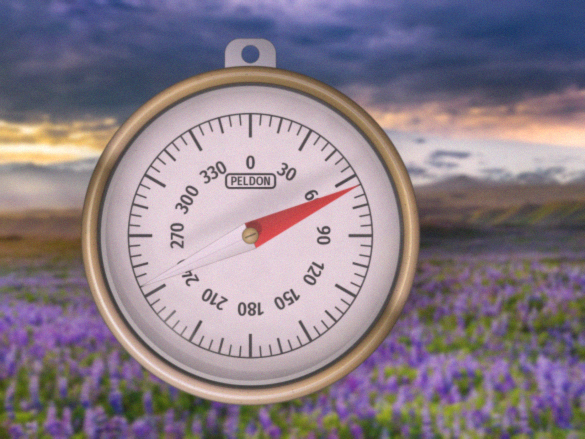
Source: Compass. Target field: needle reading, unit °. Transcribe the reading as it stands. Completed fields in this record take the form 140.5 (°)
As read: 65 (°)
